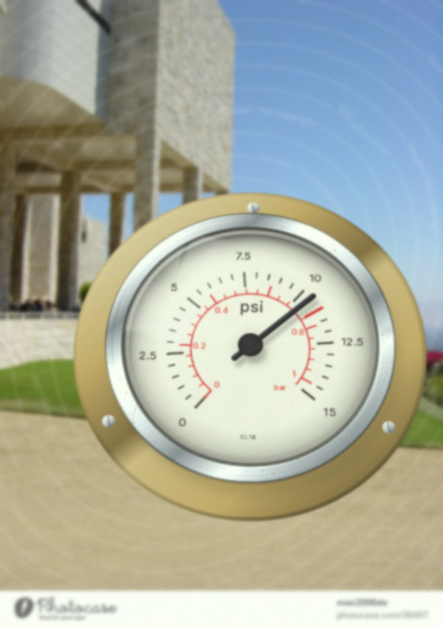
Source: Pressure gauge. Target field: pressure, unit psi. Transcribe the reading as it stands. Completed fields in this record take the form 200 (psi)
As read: 10.5 (psi)
